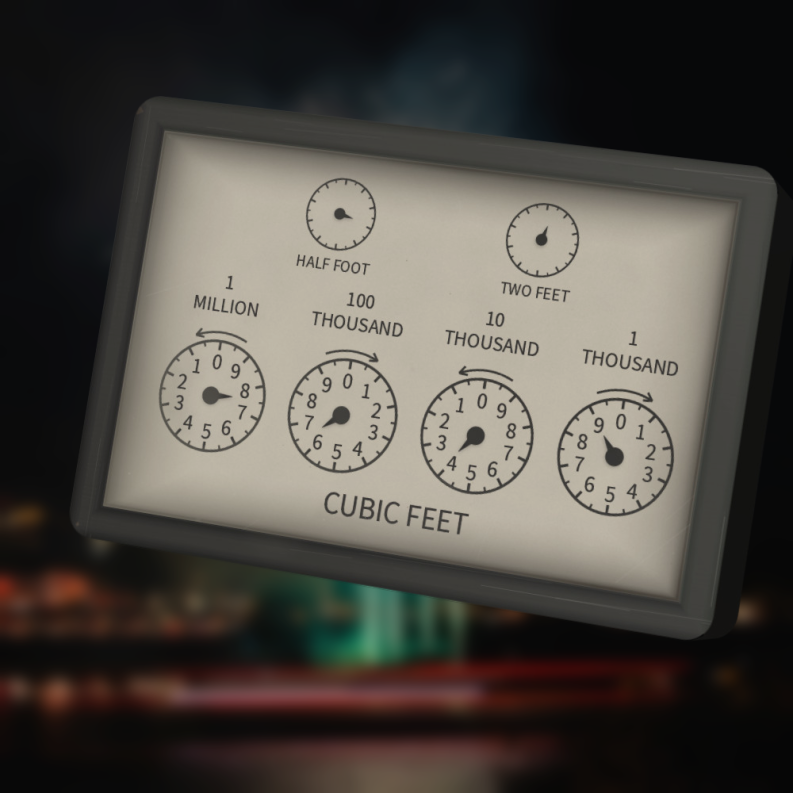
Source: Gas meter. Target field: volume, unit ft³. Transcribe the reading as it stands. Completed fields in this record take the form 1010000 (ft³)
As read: 763900 (ft³)
